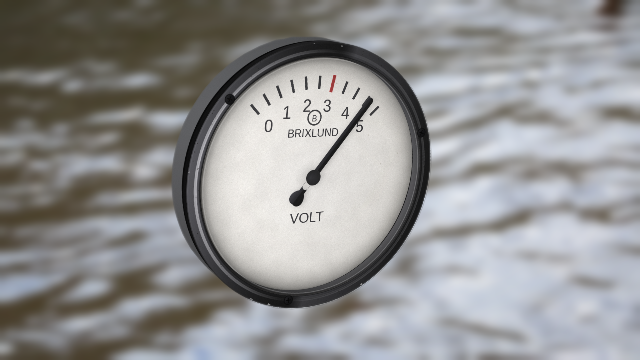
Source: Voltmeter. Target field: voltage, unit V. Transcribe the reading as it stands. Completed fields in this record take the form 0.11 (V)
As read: 4.5 (V)
